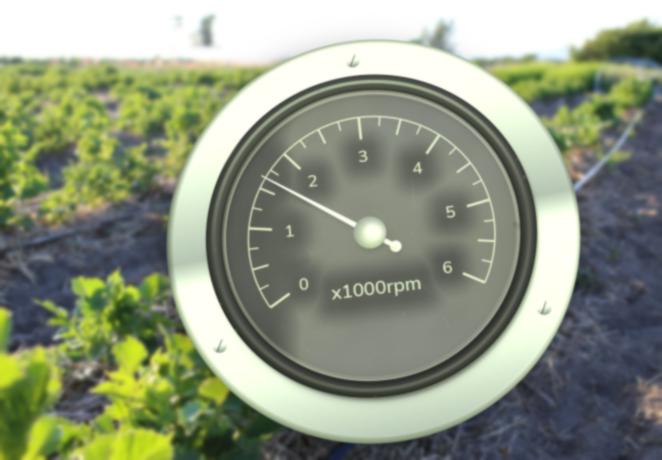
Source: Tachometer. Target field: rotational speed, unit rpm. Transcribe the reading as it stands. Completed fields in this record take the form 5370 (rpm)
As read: 1625 (rpm)
